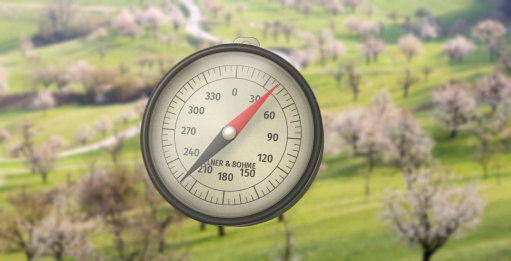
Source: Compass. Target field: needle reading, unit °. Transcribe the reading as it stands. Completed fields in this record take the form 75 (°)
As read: 40 (°)
